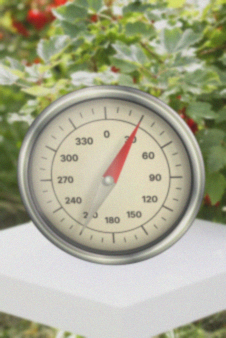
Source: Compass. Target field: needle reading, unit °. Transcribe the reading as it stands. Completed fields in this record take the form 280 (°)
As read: 30 (°)
